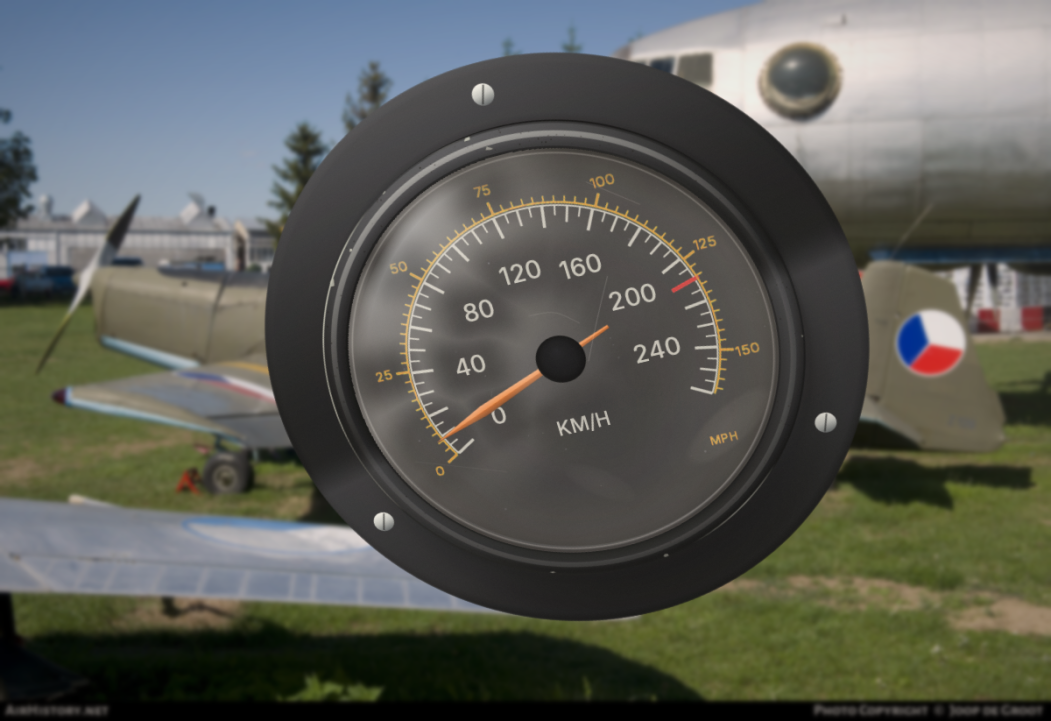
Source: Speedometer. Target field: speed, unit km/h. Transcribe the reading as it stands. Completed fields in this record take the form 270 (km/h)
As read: 10 (km/h)
